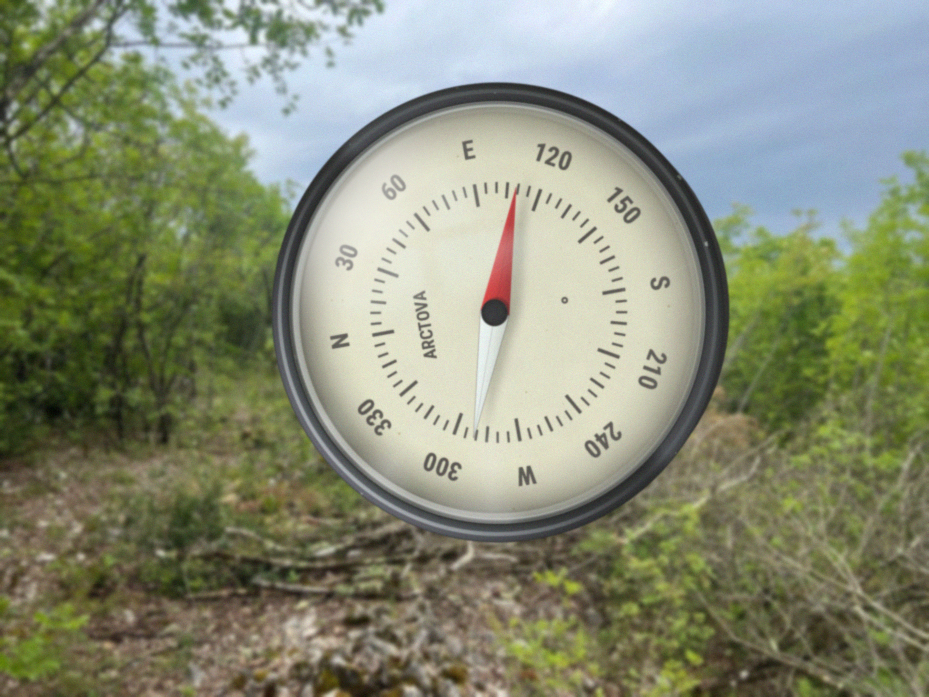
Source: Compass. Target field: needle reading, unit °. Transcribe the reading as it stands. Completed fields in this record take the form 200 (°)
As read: 110 (°)
